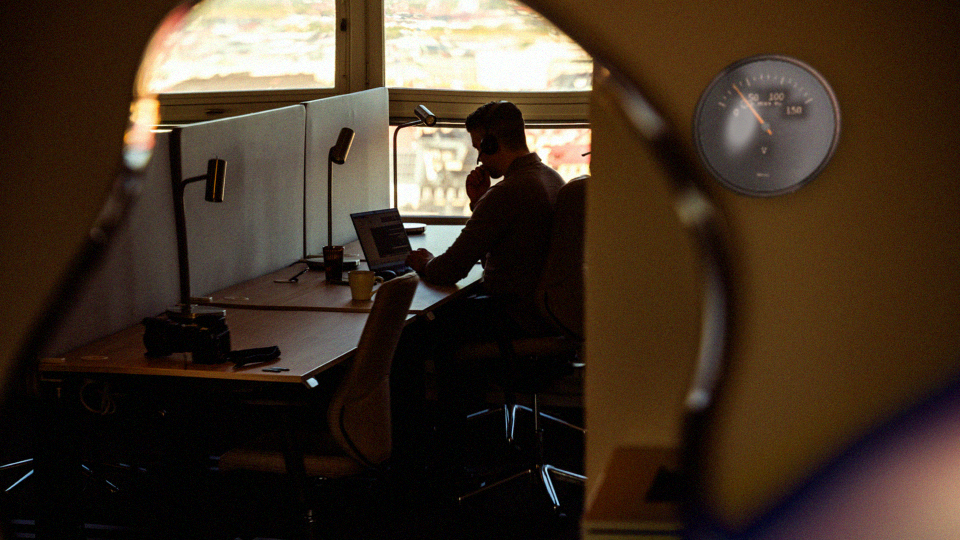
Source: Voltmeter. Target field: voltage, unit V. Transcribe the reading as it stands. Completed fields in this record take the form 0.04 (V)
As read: 30 (V)
